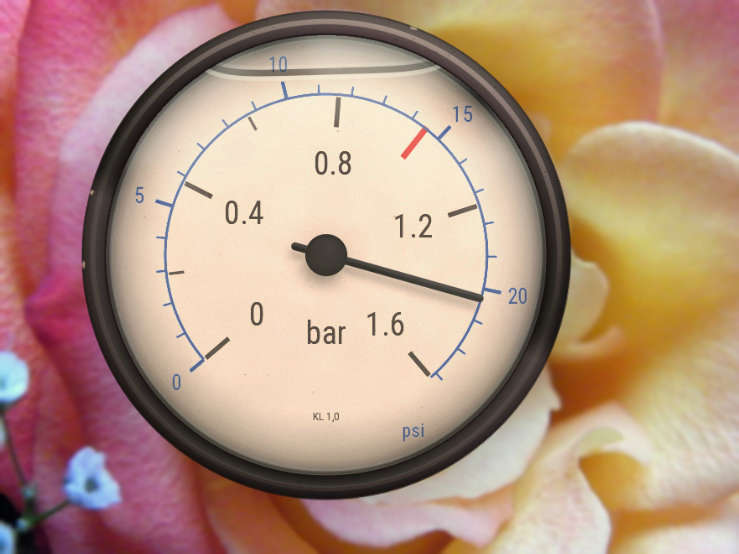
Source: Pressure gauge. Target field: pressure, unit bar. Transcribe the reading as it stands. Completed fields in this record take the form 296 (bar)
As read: 1.4 (bar)
